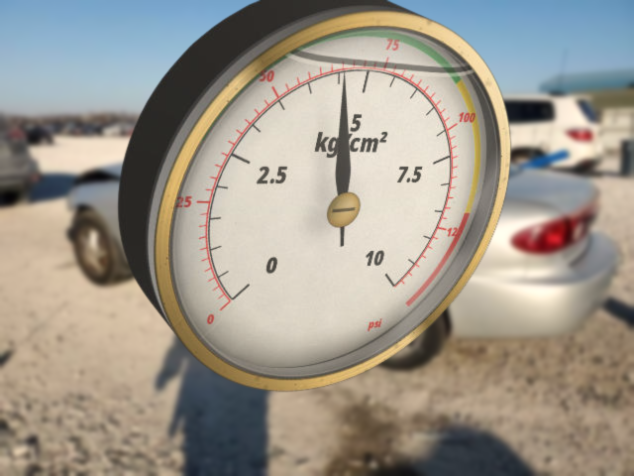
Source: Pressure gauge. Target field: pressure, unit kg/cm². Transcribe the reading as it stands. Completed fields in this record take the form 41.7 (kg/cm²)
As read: 4.5 (kg/cm²)
